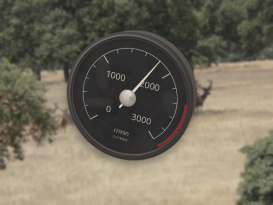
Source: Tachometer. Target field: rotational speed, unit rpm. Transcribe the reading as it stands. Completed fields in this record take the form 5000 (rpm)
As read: 1800 (rpm)
